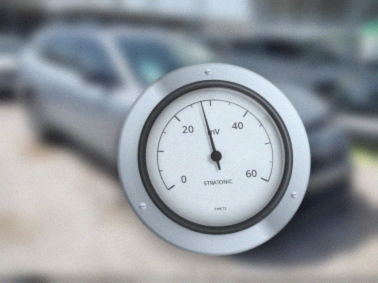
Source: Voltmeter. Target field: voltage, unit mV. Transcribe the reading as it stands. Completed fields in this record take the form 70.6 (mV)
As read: 27.5 (mV)
